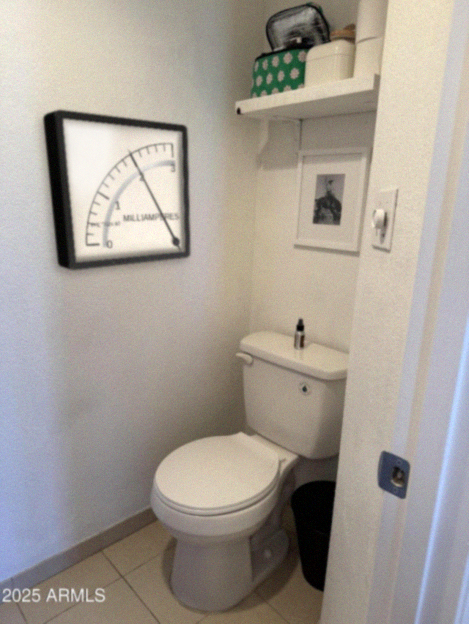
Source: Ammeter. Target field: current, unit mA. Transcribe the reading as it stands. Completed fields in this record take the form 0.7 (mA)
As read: 2 (mA)
